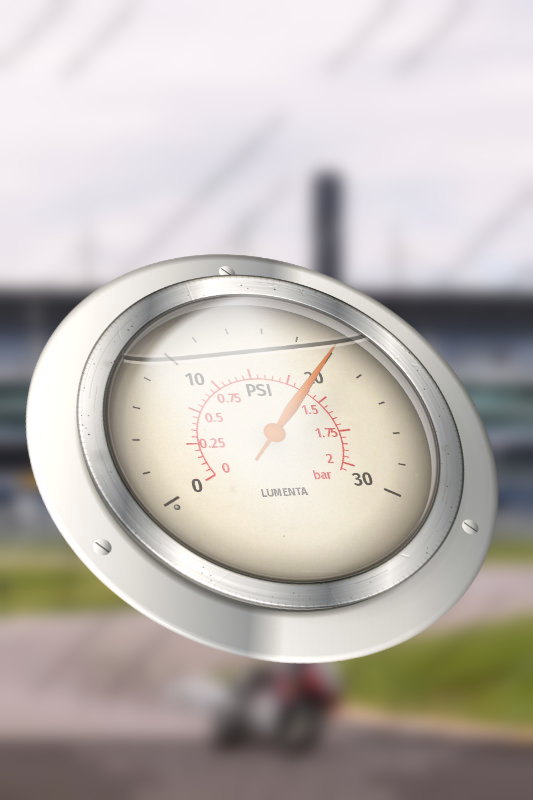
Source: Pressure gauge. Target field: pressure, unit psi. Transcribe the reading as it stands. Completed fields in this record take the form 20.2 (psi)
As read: 20 (psi)
